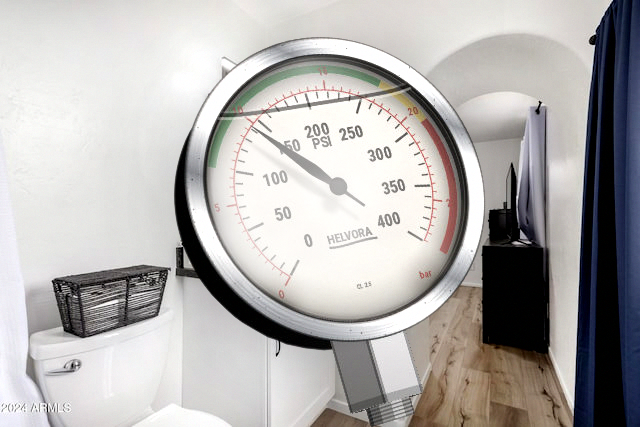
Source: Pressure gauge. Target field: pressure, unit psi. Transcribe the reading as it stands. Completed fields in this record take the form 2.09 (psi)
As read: 140 (psi)
